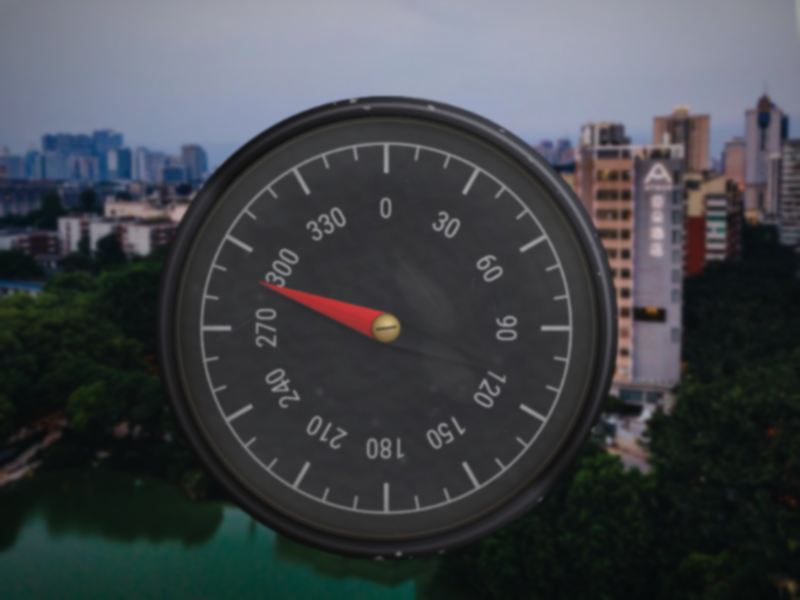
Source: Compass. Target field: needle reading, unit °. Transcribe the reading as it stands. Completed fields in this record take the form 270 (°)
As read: 290 (°)
